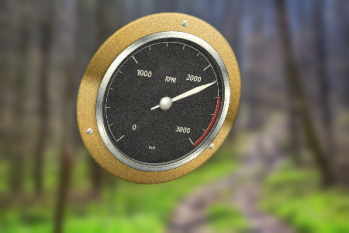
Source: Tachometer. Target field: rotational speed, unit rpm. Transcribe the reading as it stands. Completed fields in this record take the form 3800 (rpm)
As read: 2200 (rpm)
